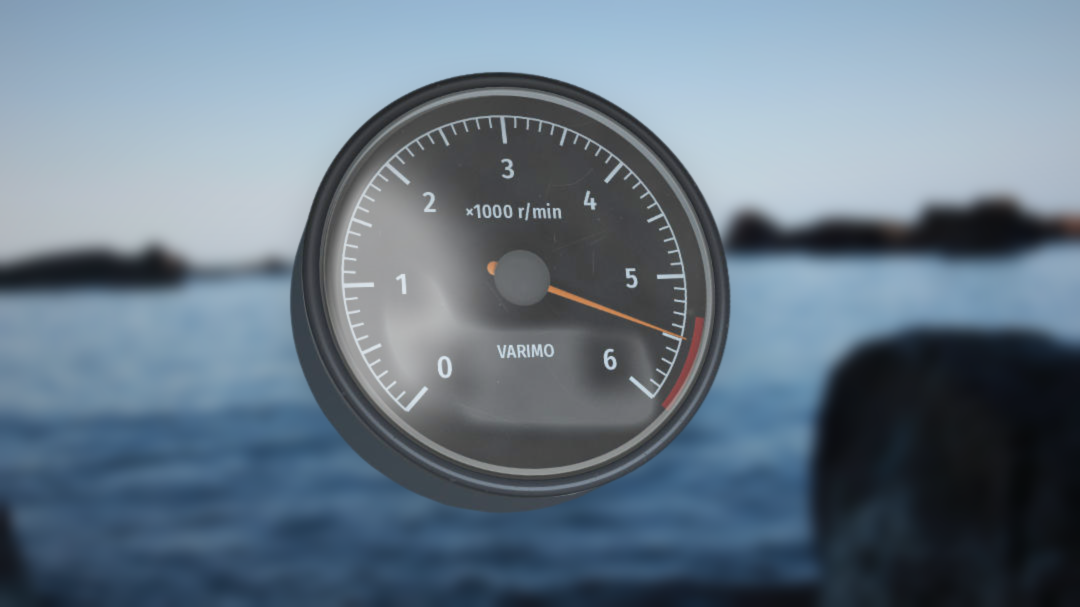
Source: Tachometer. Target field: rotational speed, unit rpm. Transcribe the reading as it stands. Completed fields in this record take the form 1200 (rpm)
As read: 5500 (rpm)
